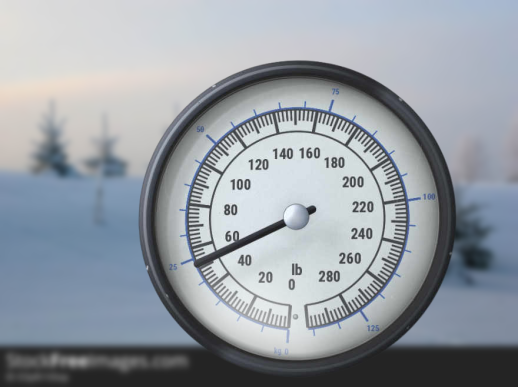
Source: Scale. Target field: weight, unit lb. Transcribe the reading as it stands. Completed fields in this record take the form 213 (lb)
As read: 52 (lb)
